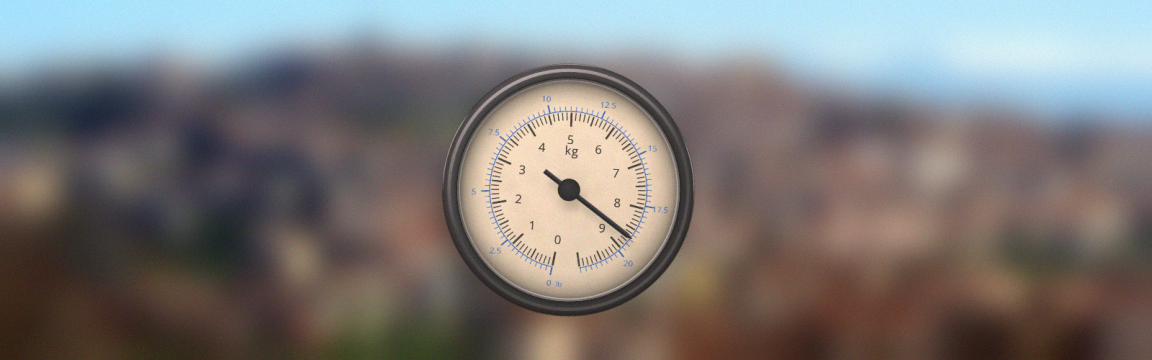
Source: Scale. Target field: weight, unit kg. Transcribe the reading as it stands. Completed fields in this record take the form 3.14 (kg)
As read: 8.7 (kg)
